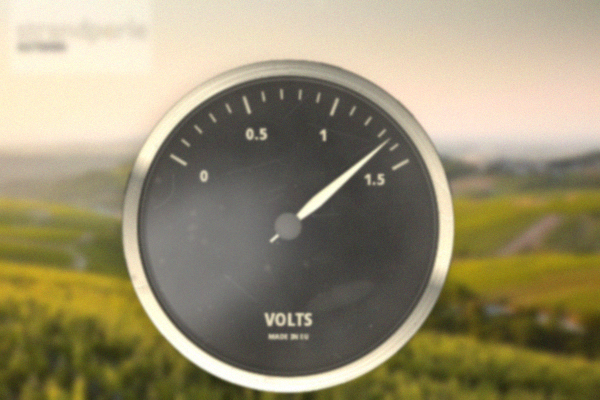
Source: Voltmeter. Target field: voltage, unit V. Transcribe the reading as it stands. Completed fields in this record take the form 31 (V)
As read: 1.35 (V)
